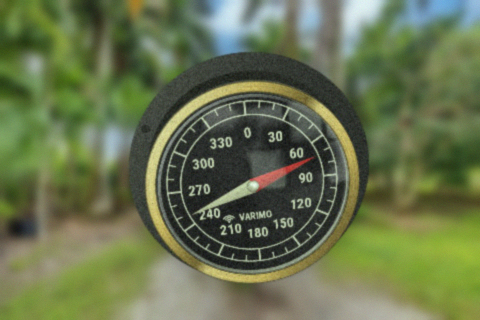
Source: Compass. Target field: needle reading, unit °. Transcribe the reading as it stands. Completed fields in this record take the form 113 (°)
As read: 70 (°)
